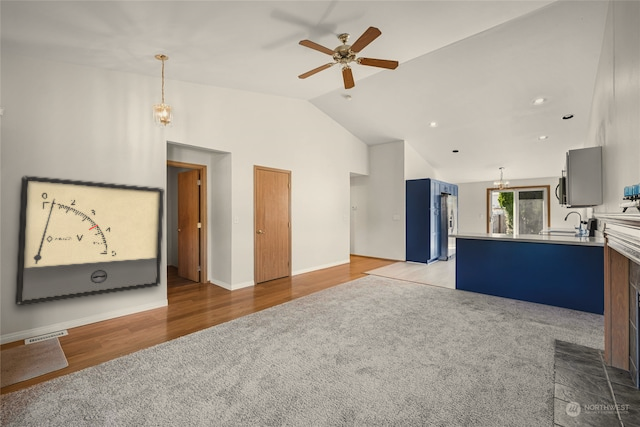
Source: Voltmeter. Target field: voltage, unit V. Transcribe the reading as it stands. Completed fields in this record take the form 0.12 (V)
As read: 1 (V)
